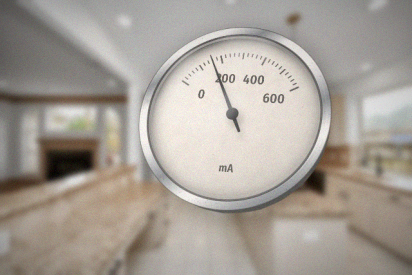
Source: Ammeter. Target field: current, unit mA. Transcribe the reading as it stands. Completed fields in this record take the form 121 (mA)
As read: 160 (mA)
